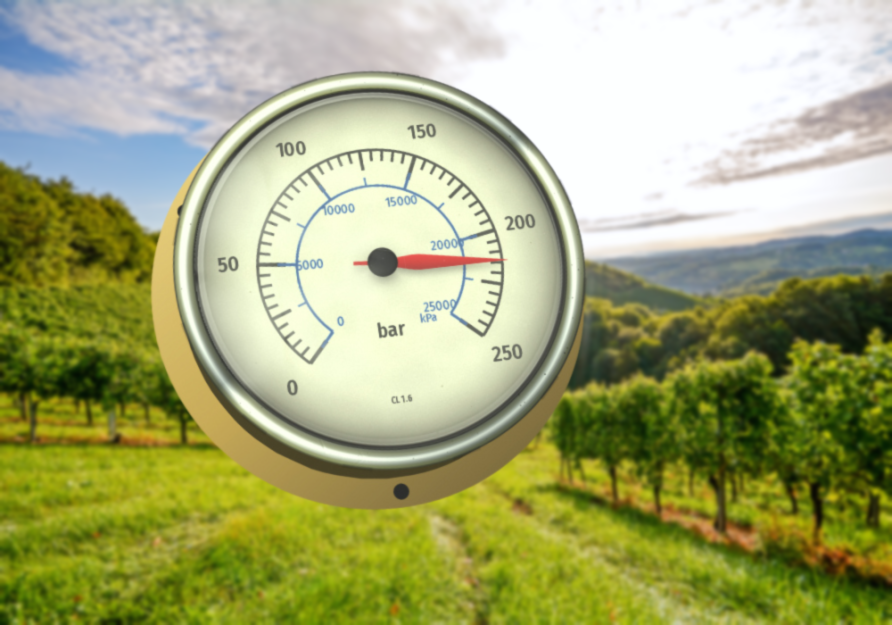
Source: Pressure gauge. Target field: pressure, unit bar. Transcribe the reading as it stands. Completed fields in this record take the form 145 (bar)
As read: 215 (bar)
